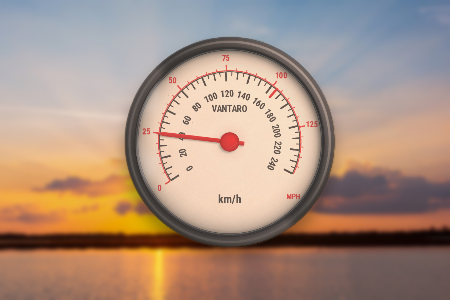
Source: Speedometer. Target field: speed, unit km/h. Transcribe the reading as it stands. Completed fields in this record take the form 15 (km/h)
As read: 40 (km/h)
